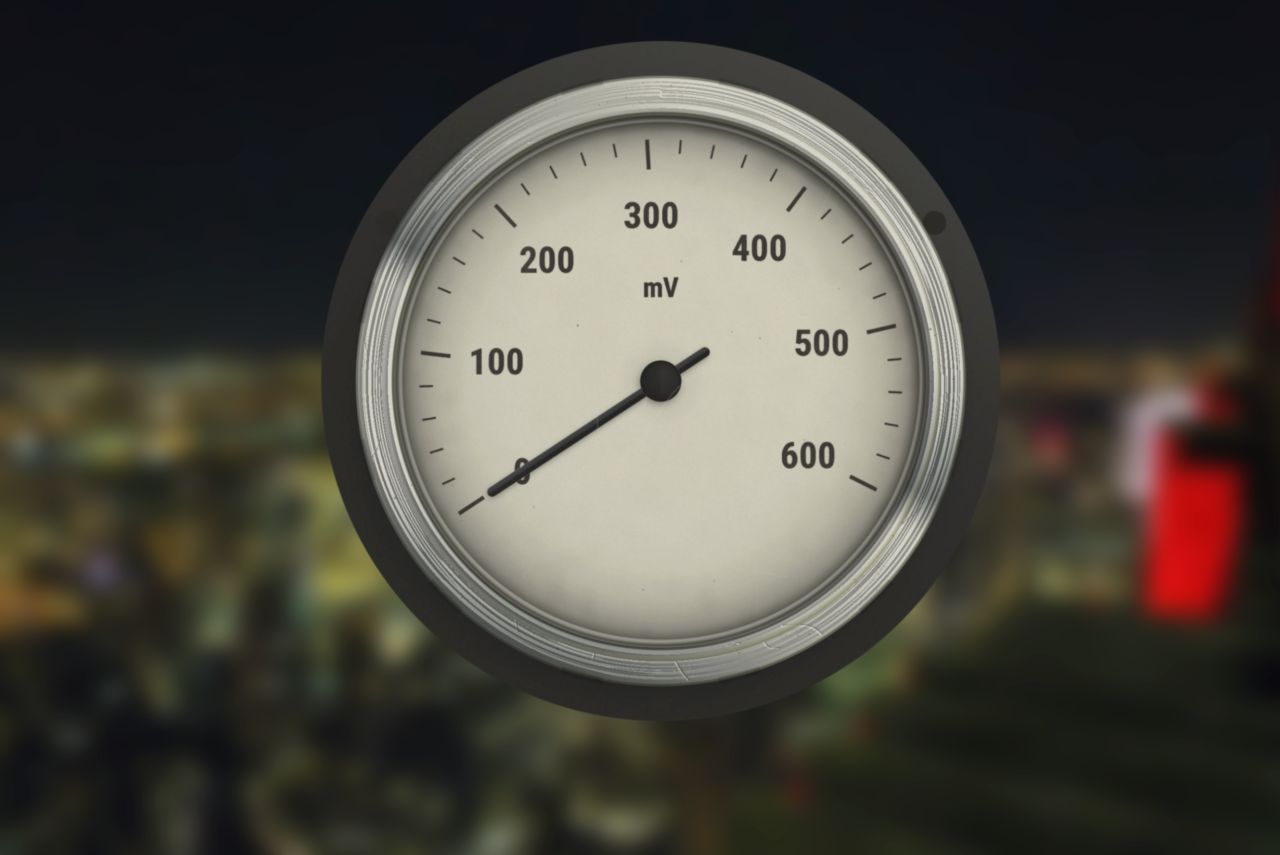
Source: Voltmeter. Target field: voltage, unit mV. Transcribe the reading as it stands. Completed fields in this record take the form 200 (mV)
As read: 0 (mV)
